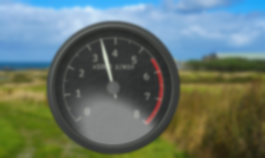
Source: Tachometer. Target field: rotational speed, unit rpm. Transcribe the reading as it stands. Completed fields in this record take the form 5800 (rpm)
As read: 3500 (rpm)
